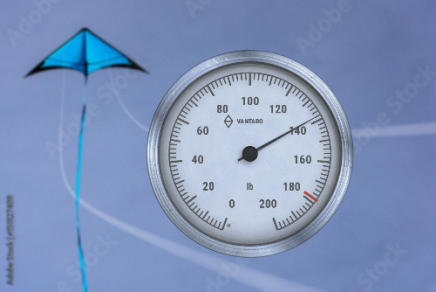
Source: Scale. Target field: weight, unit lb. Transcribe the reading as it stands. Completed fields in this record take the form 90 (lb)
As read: 138 (lb)
